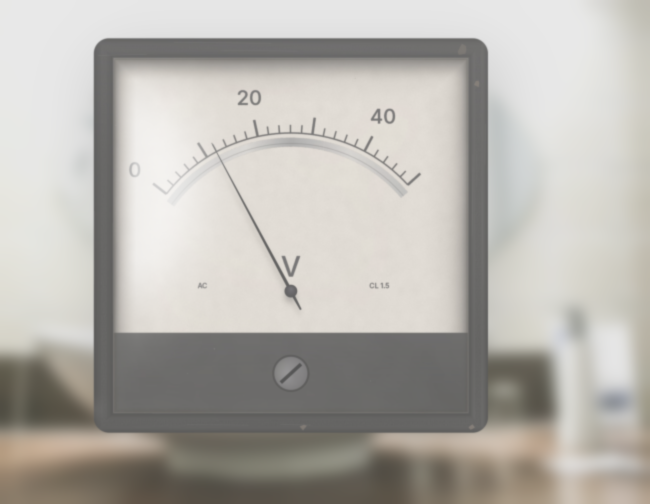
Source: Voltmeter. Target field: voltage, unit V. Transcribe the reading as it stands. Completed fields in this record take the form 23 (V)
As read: 12 (V)
